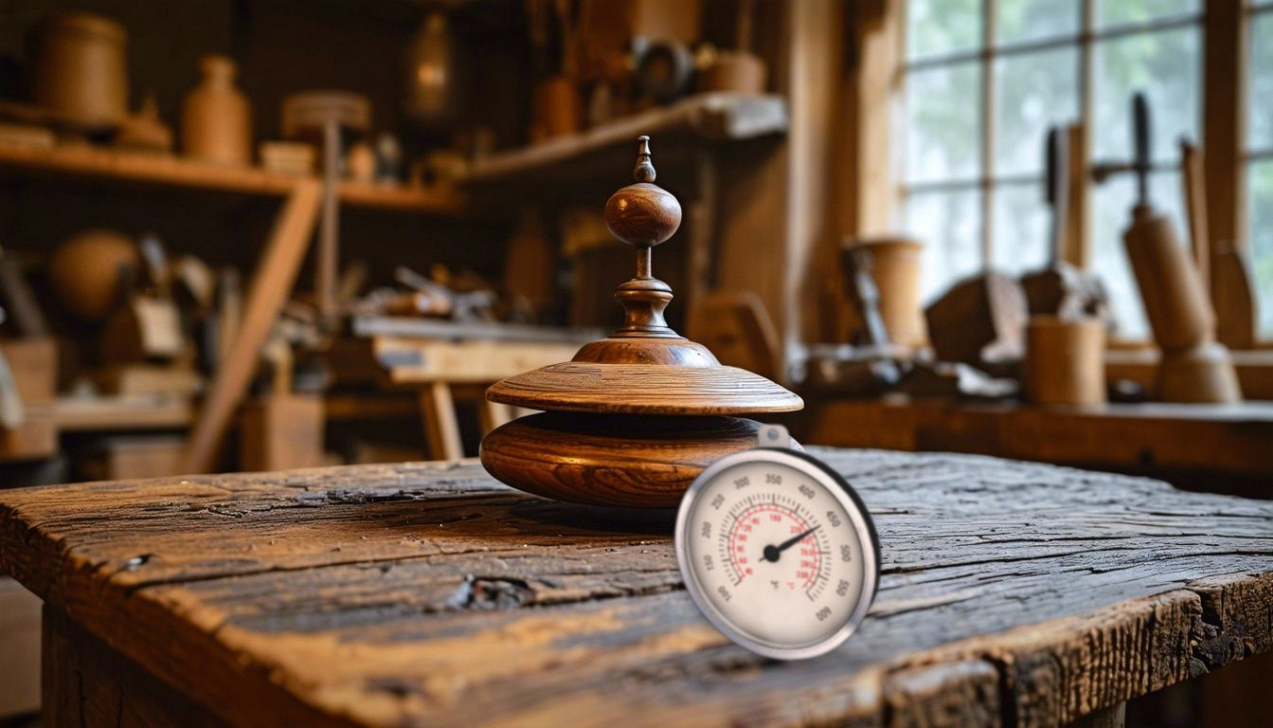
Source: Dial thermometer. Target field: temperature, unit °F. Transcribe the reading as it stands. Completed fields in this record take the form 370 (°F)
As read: 450 (°F)
